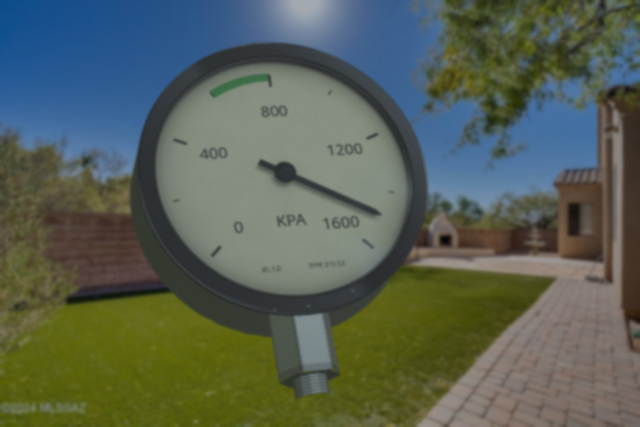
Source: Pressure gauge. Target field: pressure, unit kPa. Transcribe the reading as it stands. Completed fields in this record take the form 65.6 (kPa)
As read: 1500 (kPa)
